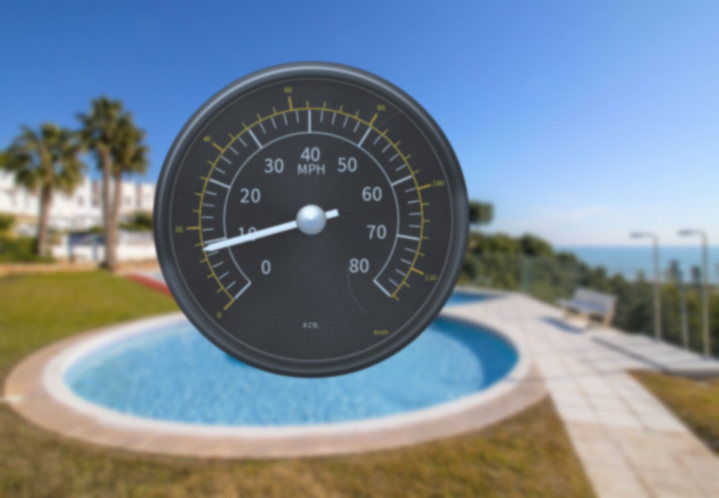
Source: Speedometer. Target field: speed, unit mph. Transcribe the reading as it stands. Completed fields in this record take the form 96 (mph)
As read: 9 (mph)
